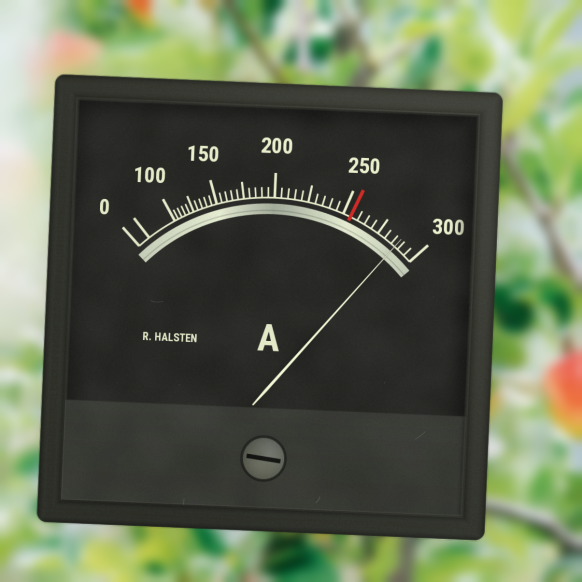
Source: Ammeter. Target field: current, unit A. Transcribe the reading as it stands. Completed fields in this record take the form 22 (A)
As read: 287.5 (A)
